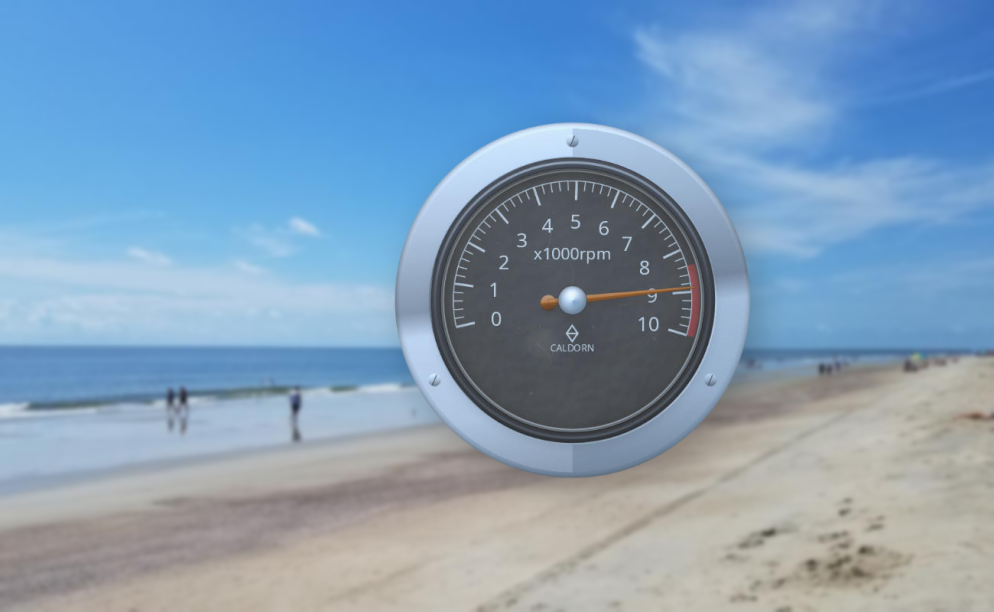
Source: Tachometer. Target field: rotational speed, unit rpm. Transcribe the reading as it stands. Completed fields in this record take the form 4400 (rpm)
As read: 8900 (rpm)
